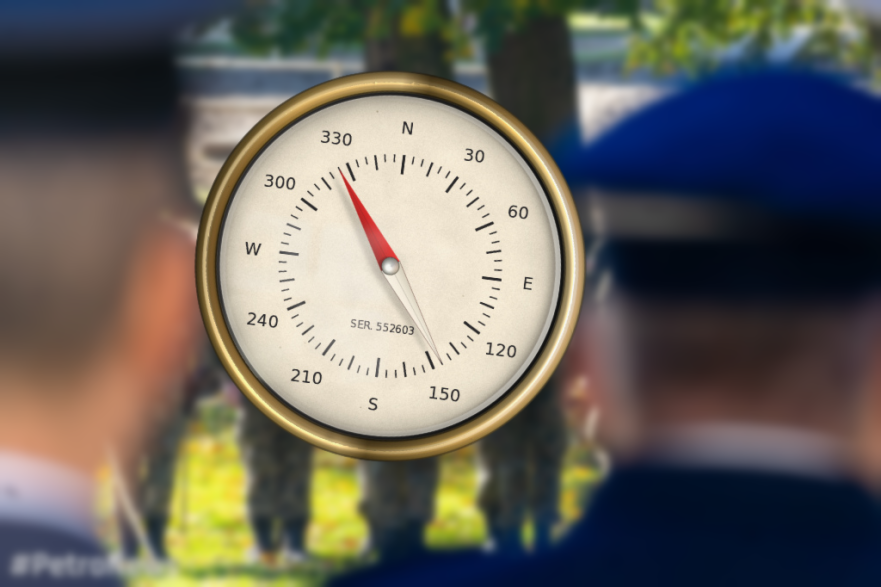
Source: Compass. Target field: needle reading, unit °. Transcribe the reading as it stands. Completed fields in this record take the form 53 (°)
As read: 325 (°)
